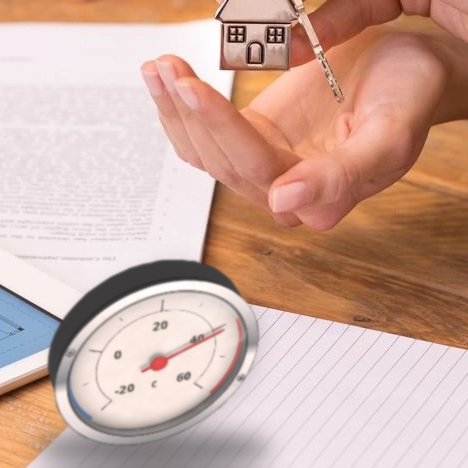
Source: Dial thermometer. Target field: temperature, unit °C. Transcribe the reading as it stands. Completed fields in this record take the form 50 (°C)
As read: 40 (°C)
